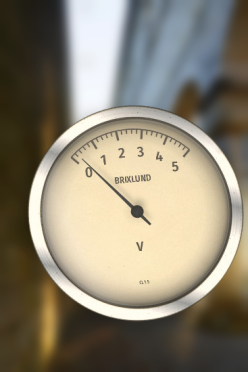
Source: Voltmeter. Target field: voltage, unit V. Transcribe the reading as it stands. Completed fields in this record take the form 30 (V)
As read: 0.2 (V)
